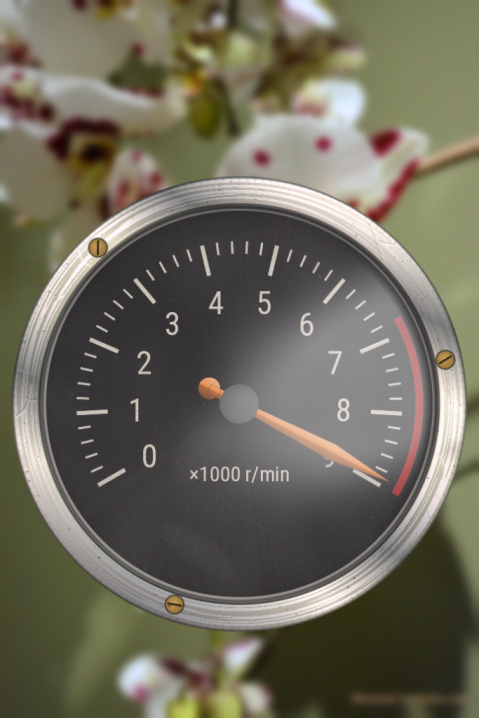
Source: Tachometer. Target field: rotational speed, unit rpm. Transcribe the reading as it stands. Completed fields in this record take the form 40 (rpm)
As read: 8900 (rpm)
